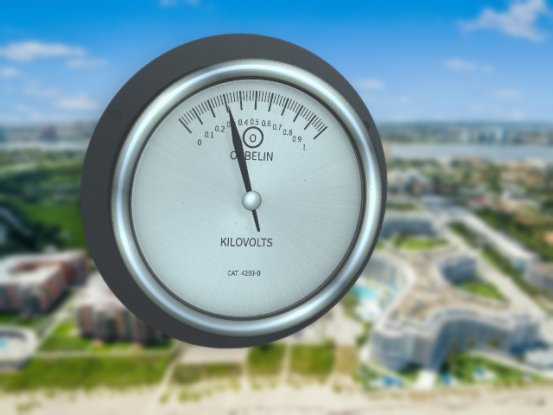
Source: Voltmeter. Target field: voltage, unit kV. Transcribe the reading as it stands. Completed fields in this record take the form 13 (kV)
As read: 0.3 (kV)
